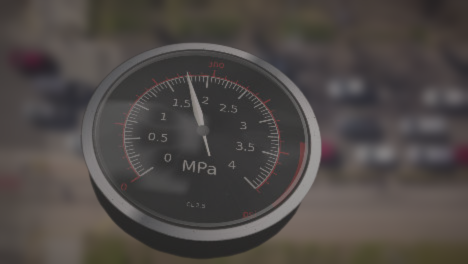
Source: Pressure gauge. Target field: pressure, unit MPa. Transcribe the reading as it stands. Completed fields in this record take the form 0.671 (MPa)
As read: 1.75 (MPa)
